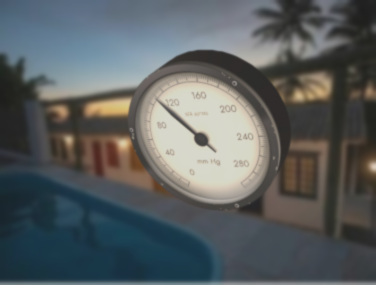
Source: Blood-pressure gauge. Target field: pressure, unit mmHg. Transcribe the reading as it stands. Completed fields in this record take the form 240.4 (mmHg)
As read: 110 (mmHg)
